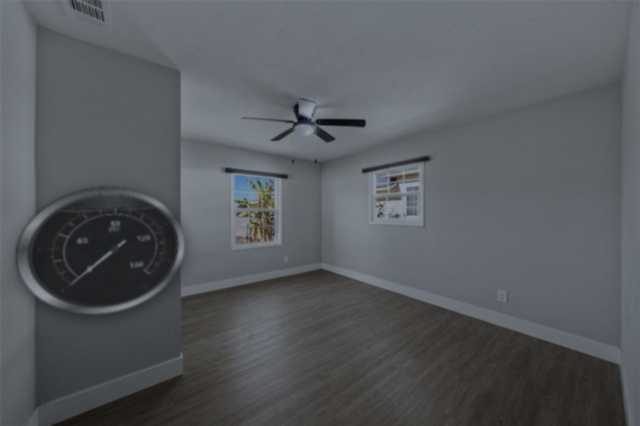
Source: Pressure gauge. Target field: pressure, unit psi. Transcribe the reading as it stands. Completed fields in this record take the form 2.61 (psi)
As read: 0 (psi)
